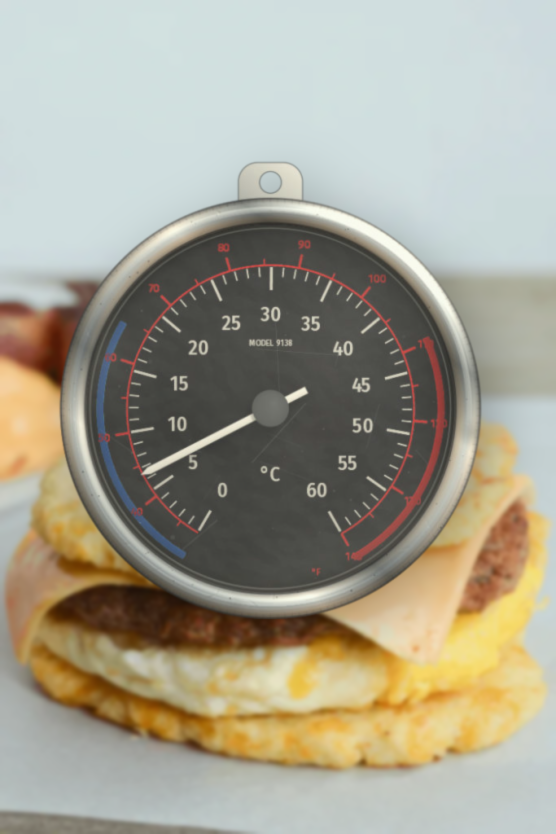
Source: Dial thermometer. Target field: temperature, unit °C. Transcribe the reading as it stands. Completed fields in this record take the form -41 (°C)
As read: 6.5 (°C)
